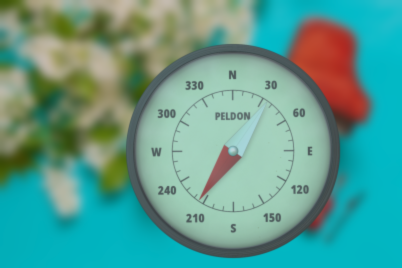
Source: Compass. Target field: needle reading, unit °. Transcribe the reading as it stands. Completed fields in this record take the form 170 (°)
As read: 215 (°)
